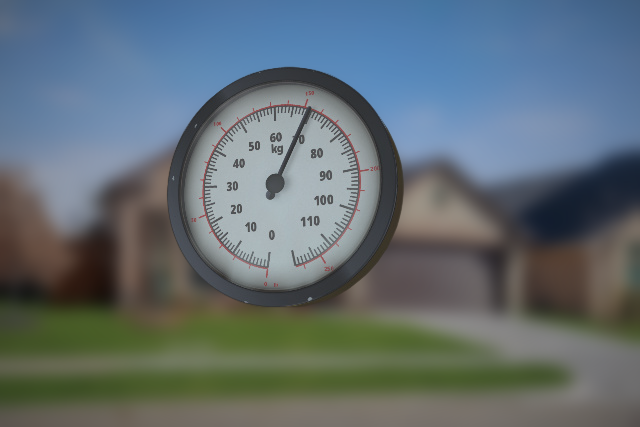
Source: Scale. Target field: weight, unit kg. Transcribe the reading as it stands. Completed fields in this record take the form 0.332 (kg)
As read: 70 (kg)
